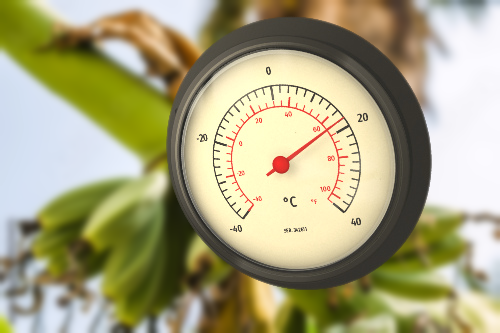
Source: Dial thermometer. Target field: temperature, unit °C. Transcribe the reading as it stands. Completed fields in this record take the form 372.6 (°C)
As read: 18 (°C)
